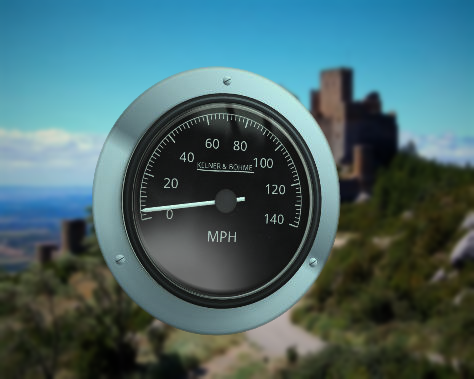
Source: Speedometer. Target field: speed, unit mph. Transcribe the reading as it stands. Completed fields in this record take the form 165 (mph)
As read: 4 (mph)
